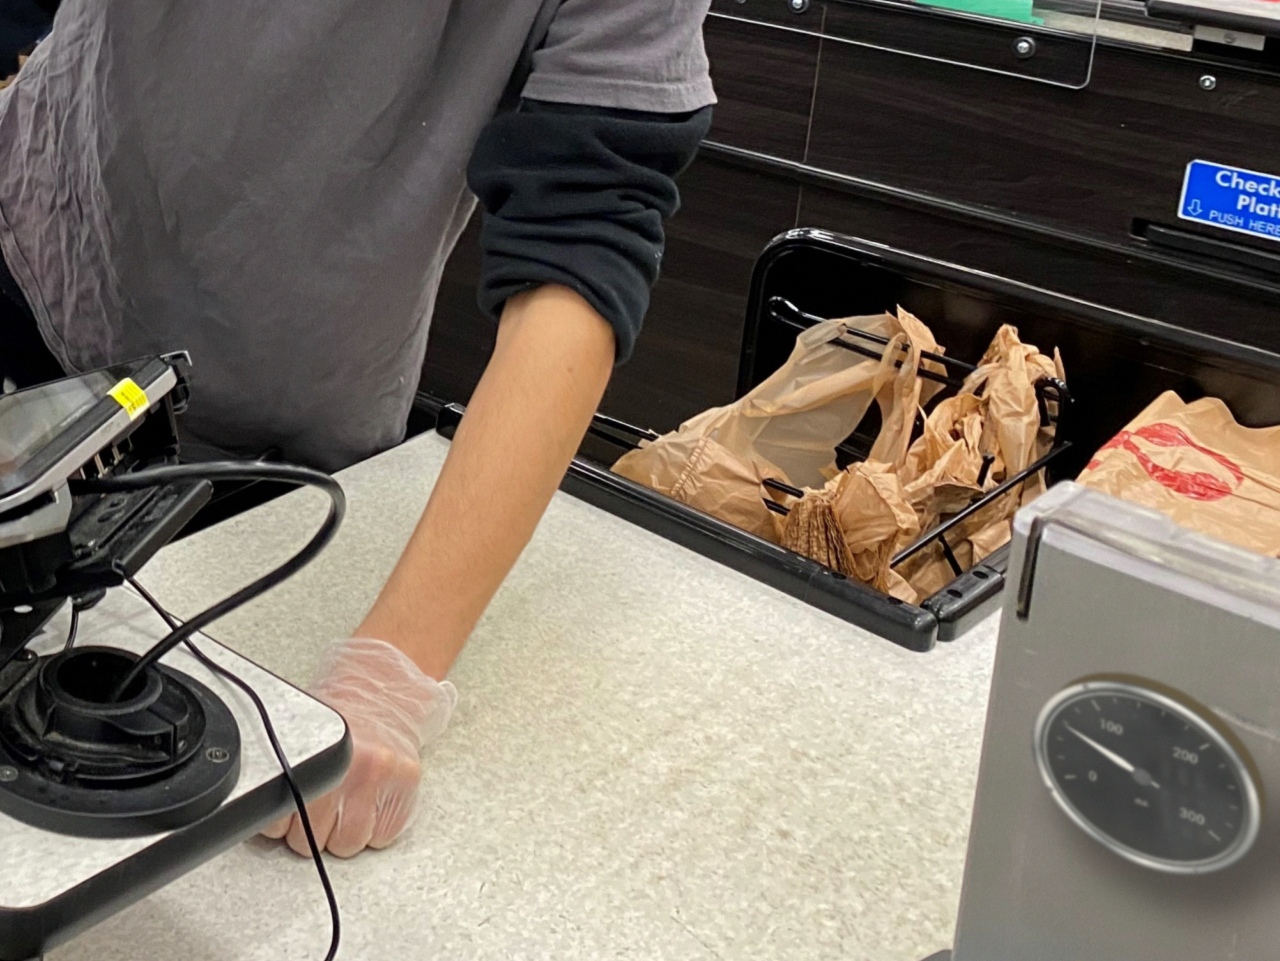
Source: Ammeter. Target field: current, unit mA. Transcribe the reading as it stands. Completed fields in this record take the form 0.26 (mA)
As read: 60 (mA)
